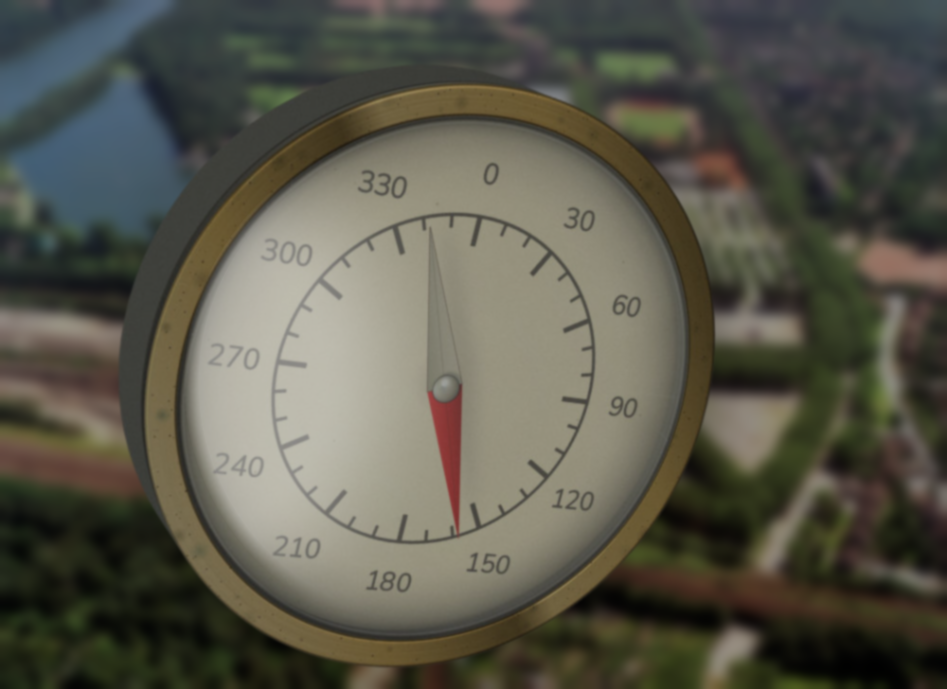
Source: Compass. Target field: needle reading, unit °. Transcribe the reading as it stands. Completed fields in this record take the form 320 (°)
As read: 160 (°)
